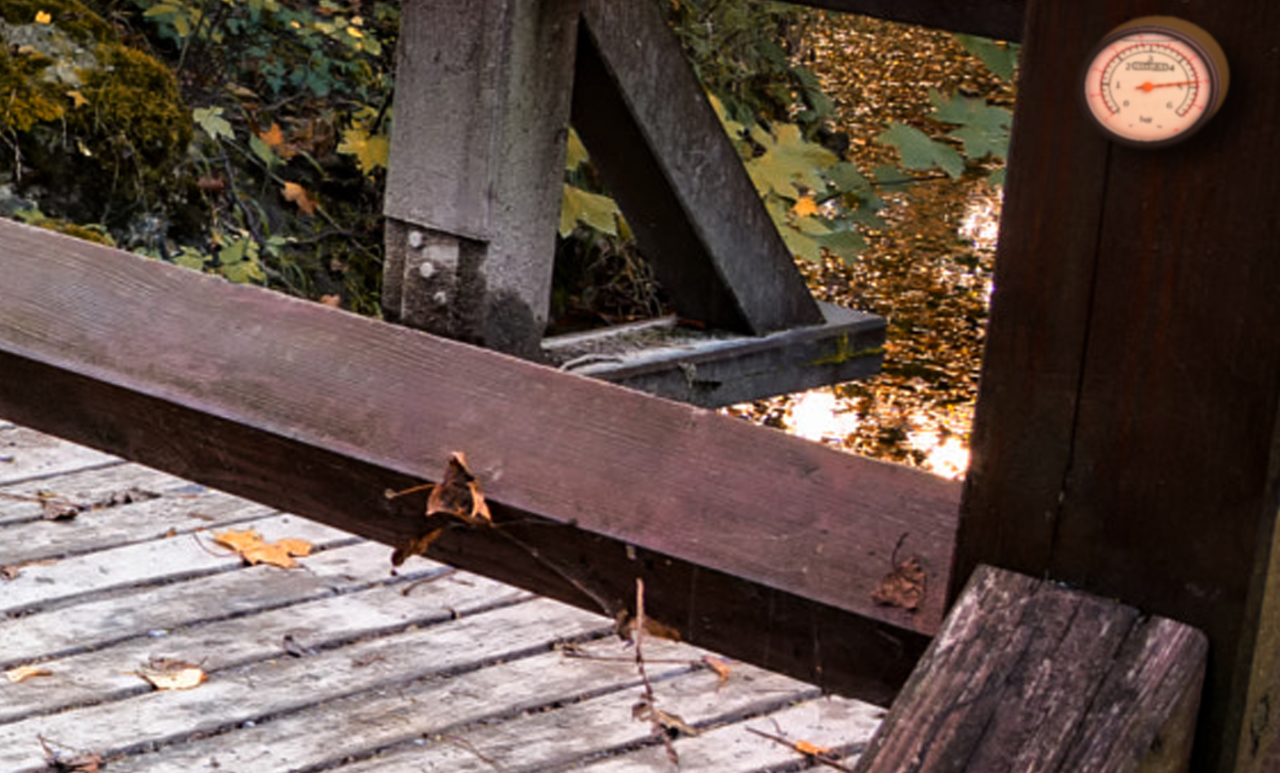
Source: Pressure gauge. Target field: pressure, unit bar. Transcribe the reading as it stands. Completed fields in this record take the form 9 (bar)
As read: 4.8 (bar)
